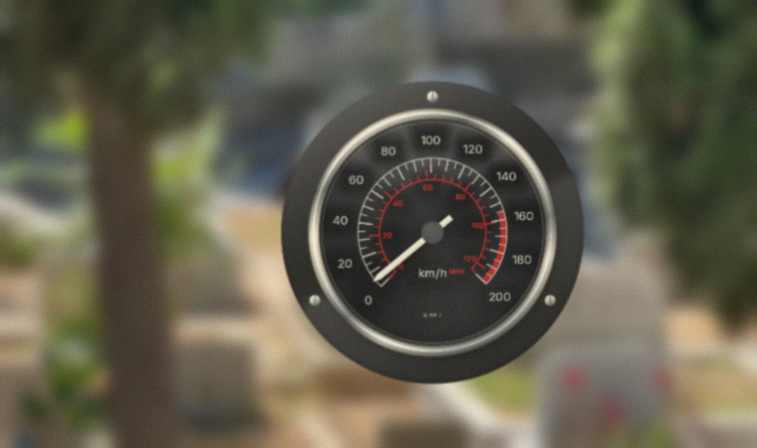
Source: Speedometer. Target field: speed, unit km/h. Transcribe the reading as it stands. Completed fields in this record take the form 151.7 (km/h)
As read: 5 (km/h)
